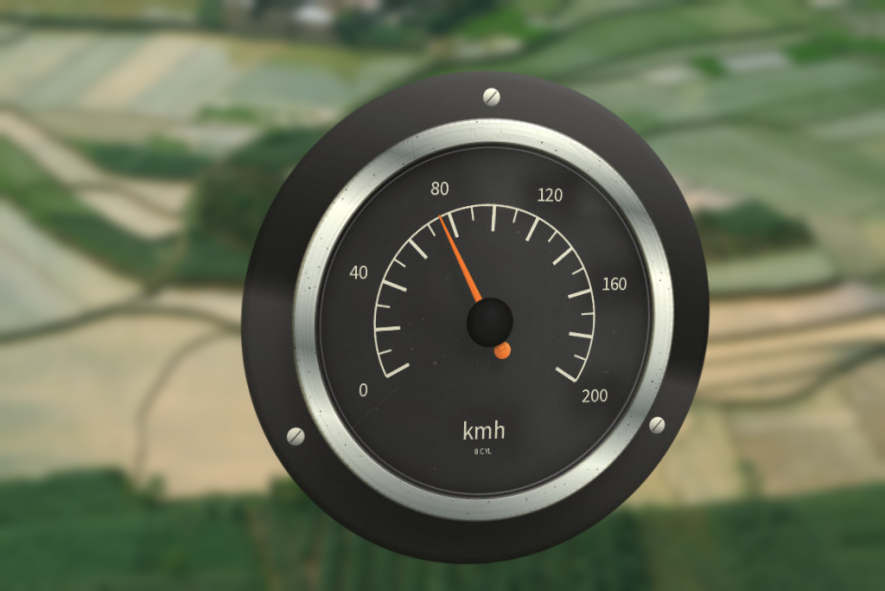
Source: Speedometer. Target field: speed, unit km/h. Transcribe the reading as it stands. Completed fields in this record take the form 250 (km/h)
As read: 75 (km/h)
